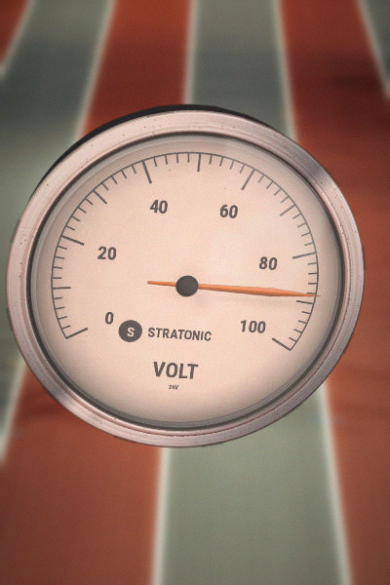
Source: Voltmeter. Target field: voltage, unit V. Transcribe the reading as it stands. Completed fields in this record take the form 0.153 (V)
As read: 88 (V)
